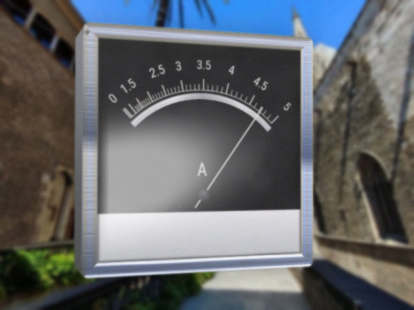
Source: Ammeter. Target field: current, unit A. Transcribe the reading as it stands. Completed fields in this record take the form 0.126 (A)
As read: 4.7 (A)
